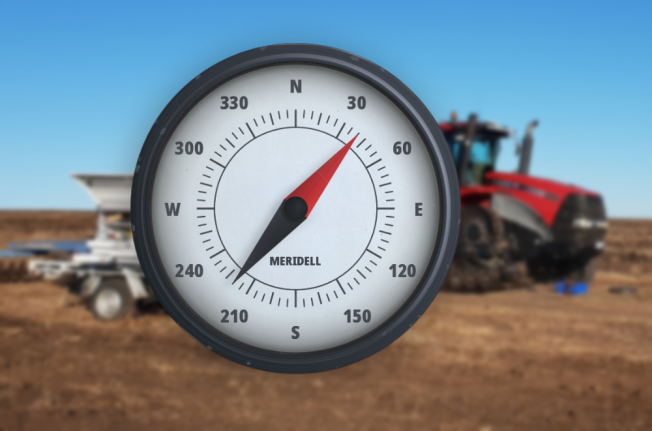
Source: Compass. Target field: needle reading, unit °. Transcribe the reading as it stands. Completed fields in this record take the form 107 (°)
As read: 40 (°)
